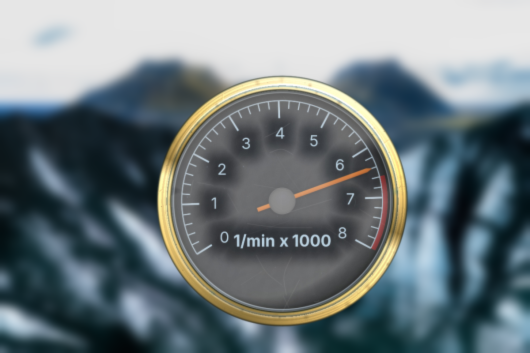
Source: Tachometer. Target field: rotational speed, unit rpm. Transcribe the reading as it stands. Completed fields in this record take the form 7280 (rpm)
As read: 6400 (rpm)
